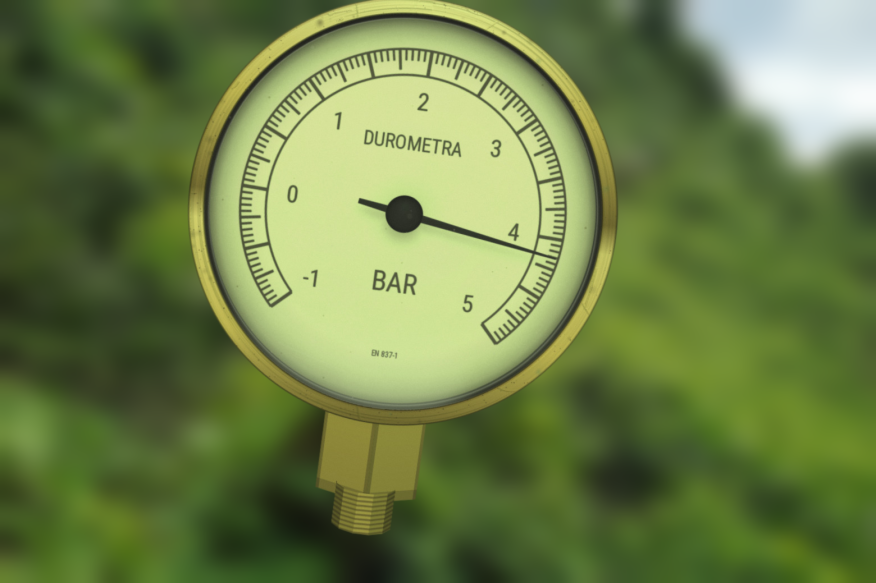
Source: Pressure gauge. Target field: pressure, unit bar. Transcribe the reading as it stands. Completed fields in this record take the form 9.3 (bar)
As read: 4.15 (bar)
